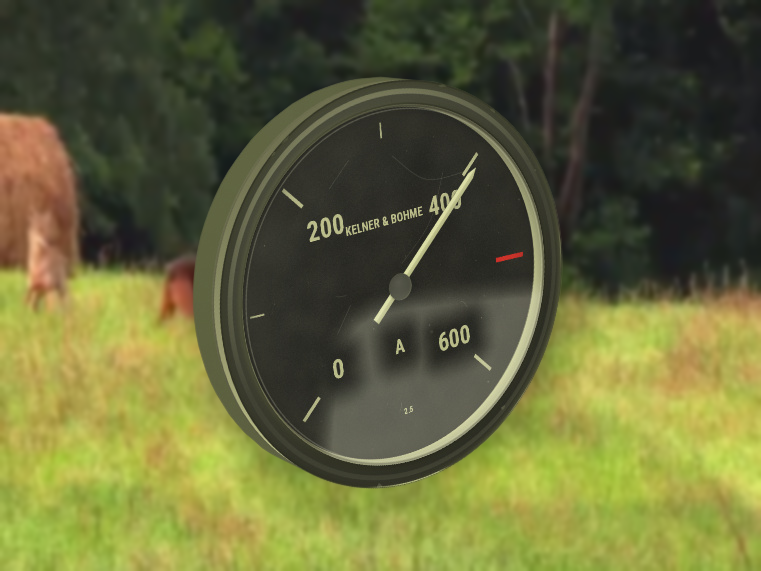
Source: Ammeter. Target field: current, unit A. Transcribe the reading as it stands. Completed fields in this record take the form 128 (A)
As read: 400 (A)
